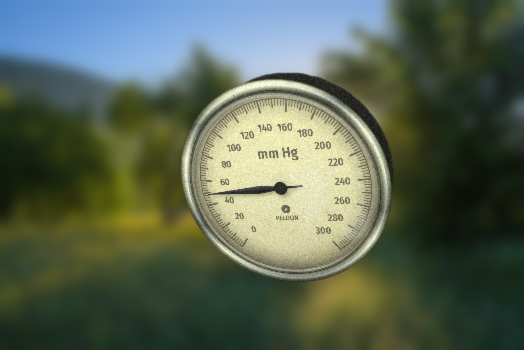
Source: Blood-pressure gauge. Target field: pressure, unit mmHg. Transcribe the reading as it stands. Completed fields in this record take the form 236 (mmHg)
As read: 50 (mmHg)
